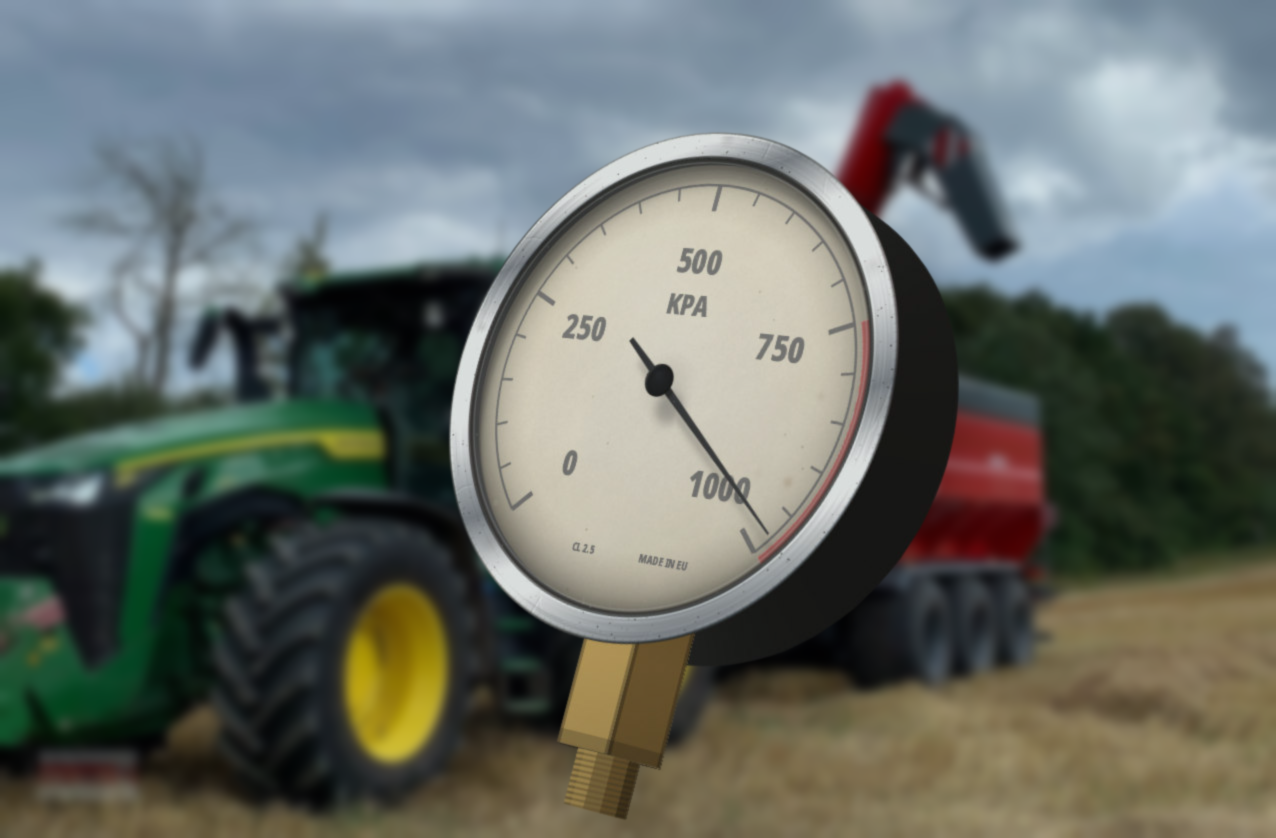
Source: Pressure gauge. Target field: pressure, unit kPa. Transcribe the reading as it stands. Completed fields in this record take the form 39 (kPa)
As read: 975 (kPa)
